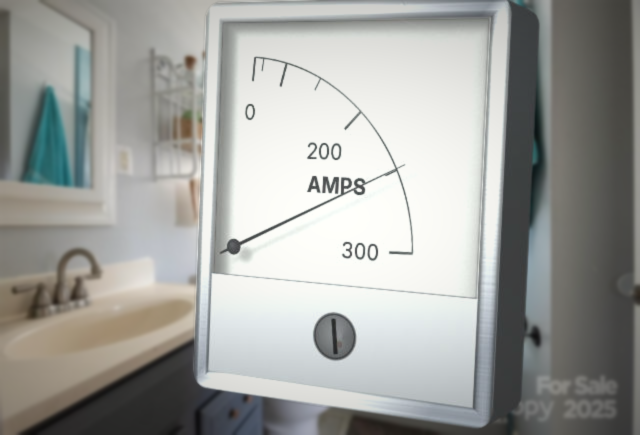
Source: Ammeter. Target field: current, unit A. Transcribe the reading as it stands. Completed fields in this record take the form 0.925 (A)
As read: 250 (A)
